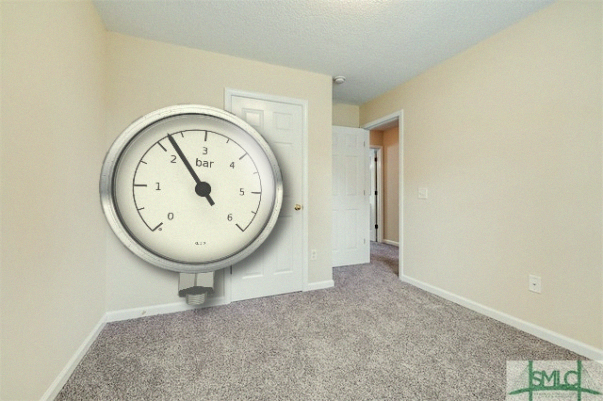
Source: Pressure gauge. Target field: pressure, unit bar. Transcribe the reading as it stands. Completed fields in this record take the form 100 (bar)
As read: 2.25 (bar)
